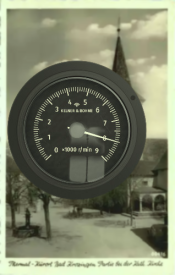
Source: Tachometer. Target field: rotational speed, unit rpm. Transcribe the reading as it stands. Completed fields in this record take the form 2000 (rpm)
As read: 8000 (rpm)
